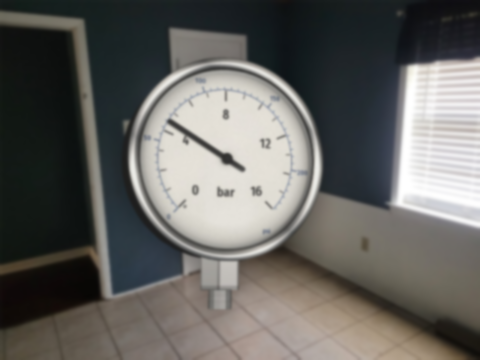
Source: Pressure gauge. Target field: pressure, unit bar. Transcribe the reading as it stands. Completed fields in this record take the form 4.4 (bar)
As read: 4.5 (bar)
